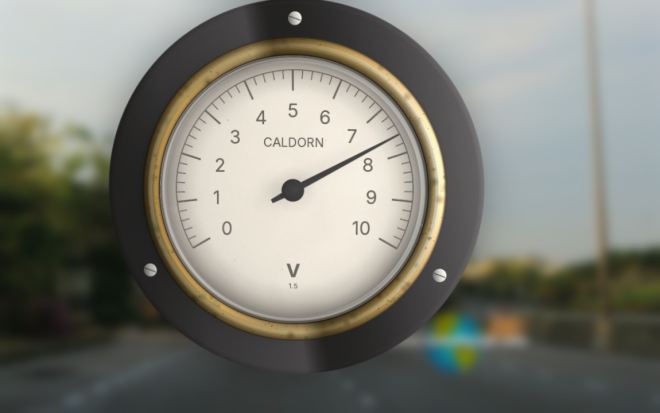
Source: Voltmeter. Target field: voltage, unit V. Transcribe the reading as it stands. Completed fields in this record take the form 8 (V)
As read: 7.6 (V)
